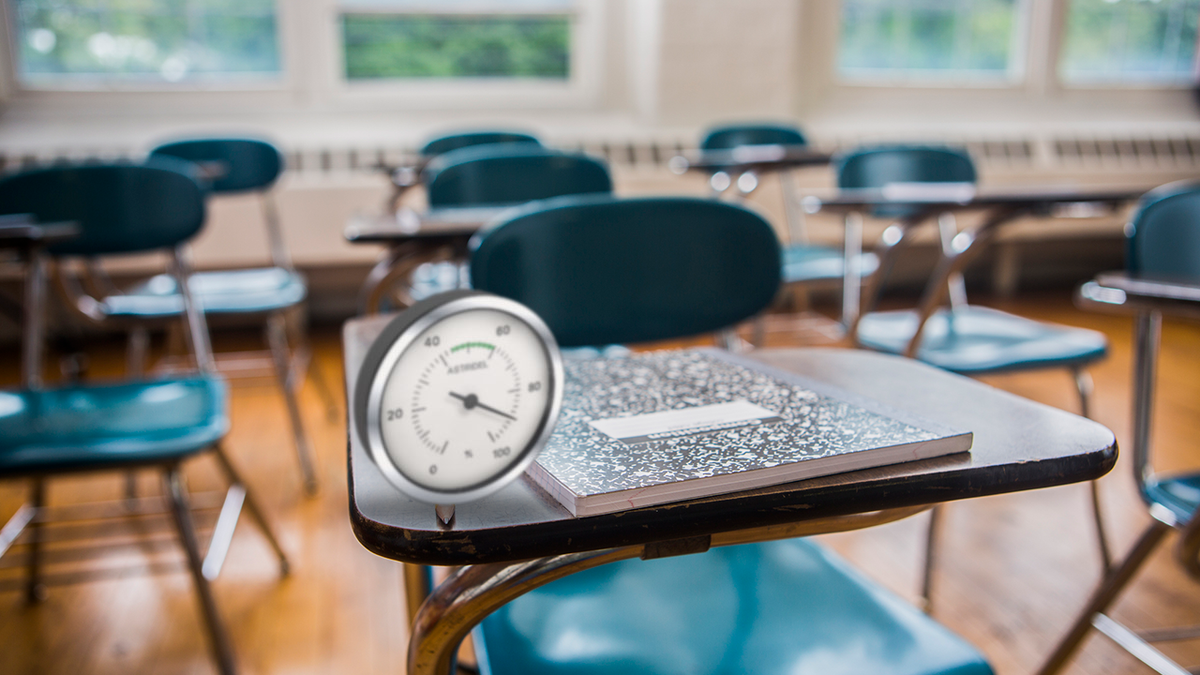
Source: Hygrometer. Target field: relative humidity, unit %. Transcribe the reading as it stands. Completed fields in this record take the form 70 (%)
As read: 90 (%)
